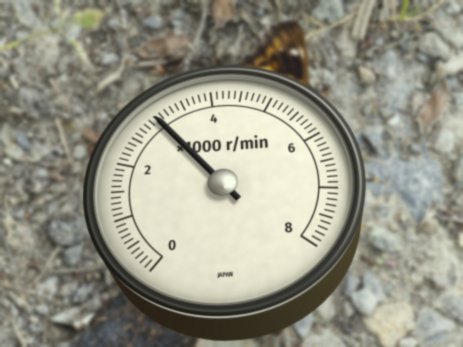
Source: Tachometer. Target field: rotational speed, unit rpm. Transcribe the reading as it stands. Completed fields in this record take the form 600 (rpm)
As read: 3000 (rpm)
